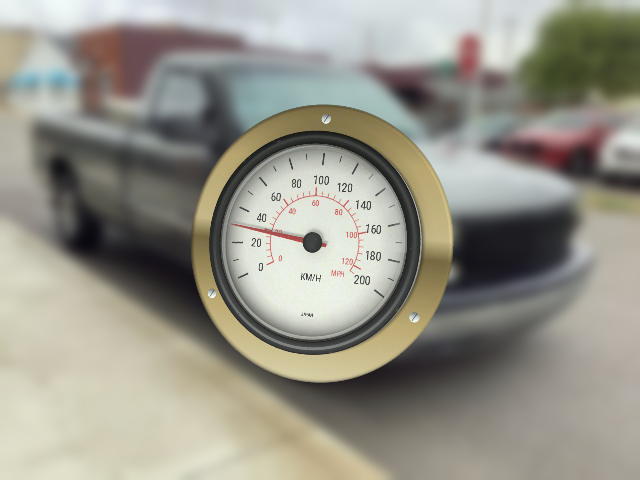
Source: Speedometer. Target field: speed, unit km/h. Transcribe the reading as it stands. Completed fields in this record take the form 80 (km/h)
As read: 30 (km/h)
